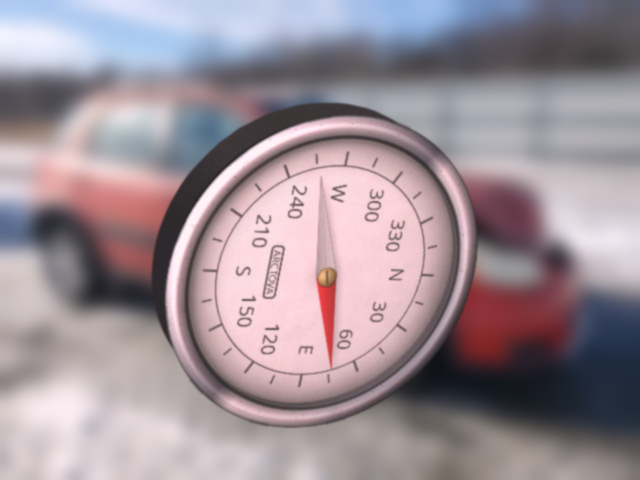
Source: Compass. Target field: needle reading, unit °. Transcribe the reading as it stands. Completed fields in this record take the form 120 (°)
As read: 75 (°)
